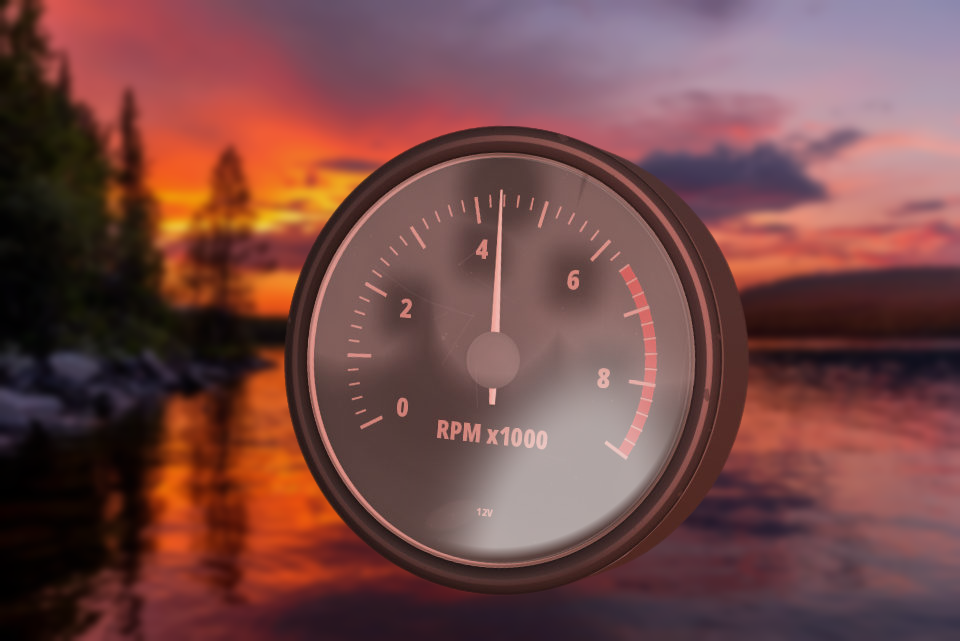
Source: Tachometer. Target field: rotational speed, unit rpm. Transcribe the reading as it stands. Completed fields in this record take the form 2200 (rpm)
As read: 4400 (rpm)
